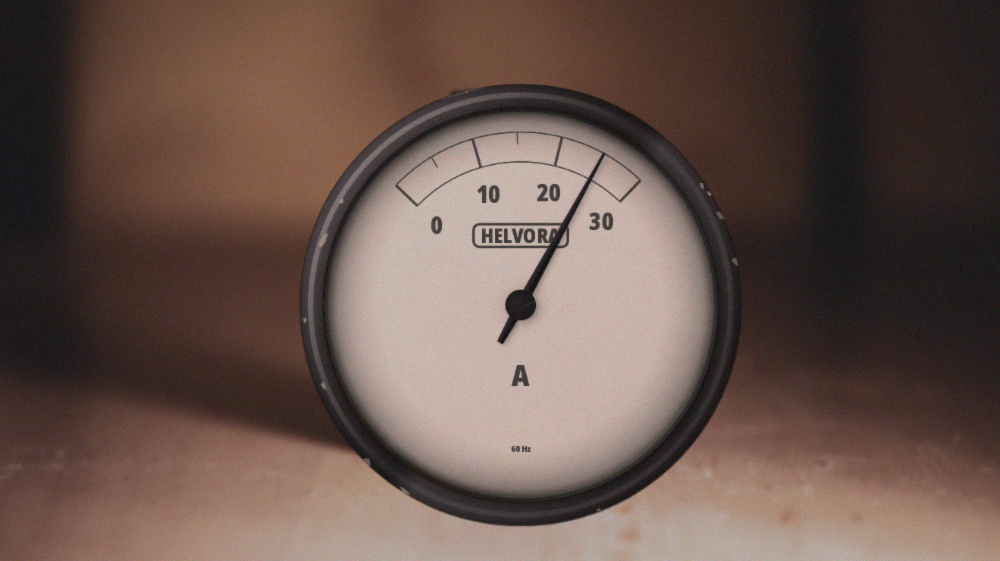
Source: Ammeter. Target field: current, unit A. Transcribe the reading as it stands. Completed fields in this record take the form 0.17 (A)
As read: 25 (A)
